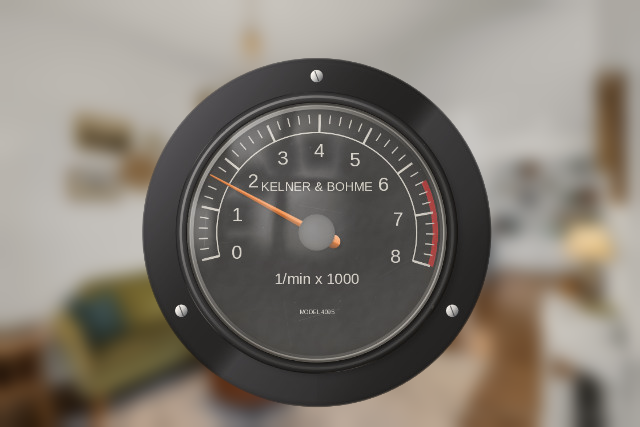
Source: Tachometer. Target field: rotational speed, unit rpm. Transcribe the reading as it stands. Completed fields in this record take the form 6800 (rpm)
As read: 1600 (rpm)
